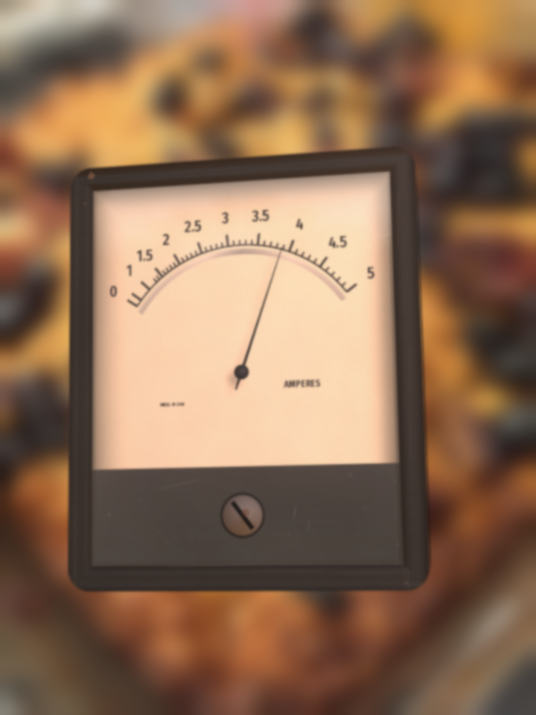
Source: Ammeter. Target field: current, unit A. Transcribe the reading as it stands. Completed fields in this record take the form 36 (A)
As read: 3.9 (A)
